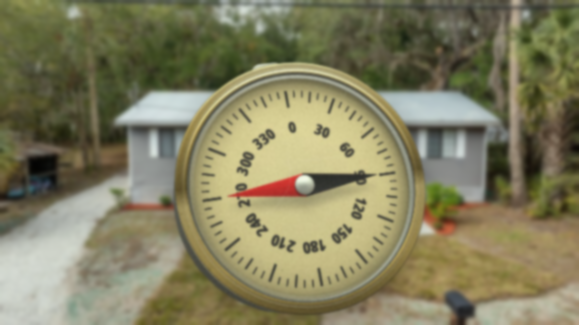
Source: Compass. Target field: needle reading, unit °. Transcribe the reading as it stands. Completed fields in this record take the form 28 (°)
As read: 270 (°)
